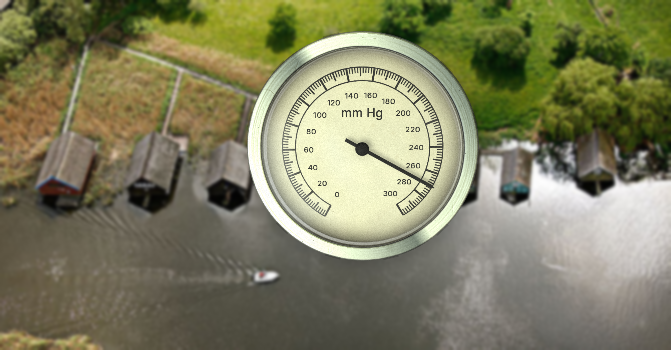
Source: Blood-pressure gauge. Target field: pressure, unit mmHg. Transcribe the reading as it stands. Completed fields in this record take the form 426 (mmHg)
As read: 270 (mmHg)
